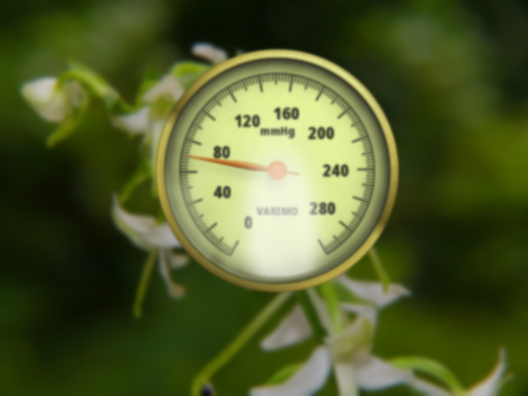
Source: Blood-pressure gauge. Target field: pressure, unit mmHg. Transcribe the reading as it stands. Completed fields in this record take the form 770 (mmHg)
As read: 70 (mmHg)
